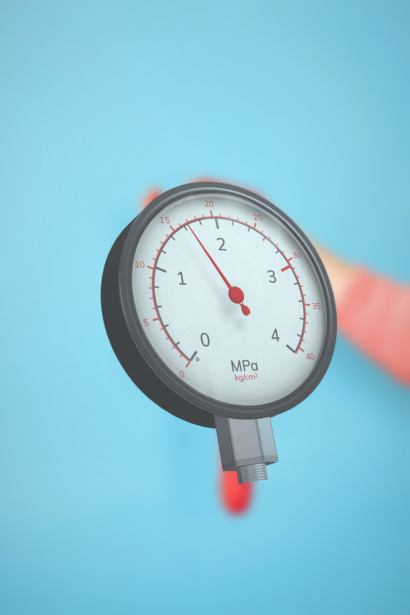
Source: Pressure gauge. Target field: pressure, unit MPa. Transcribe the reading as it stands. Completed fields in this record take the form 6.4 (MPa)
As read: 1.6 (MPa)
